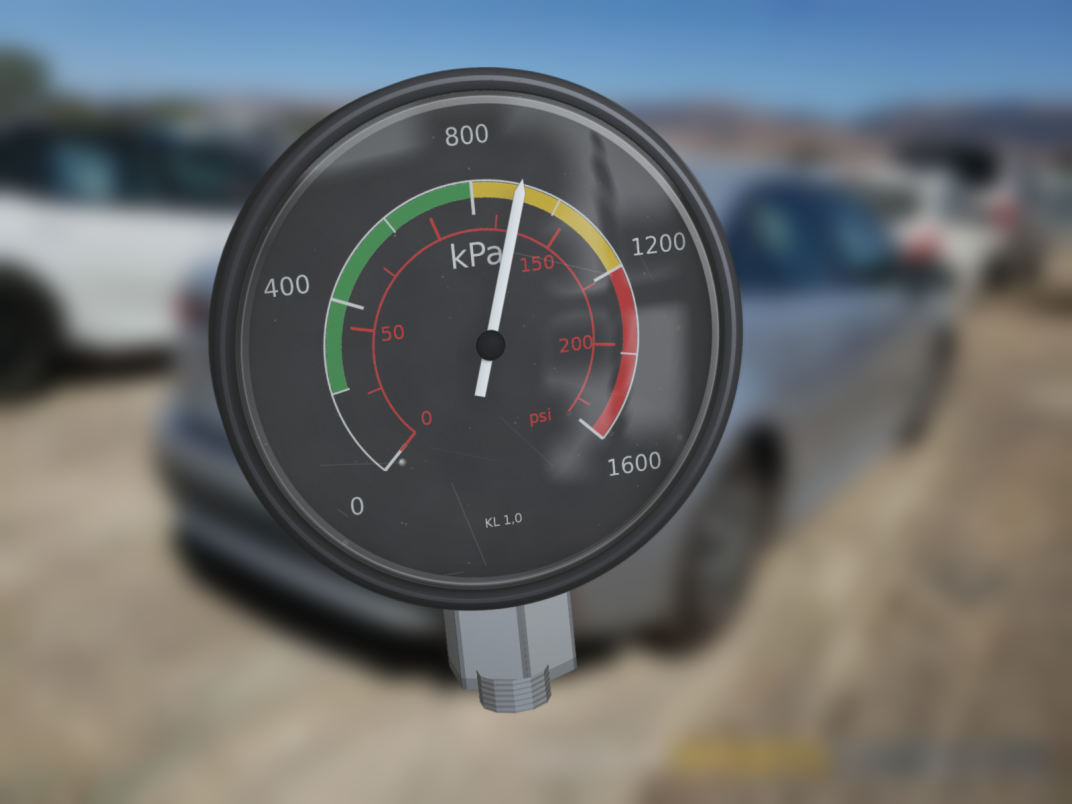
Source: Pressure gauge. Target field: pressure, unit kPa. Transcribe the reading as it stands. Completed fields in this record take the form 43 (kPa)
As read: 900 (kPa)
